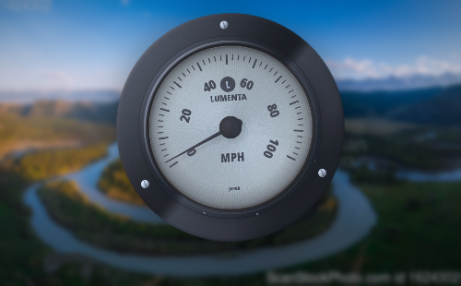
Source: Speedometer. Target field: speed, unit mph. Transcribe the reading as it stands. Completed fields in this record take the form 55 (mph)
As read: 2 (mph)
